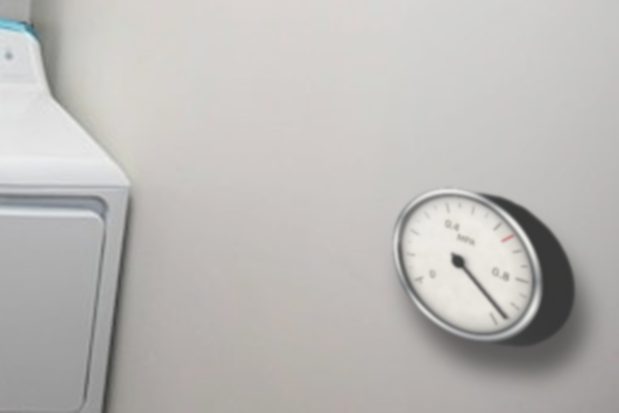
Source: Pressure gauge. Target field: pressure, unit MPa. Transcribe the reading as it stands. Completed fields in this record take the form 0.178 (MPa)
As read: 0.95 (MPa)
